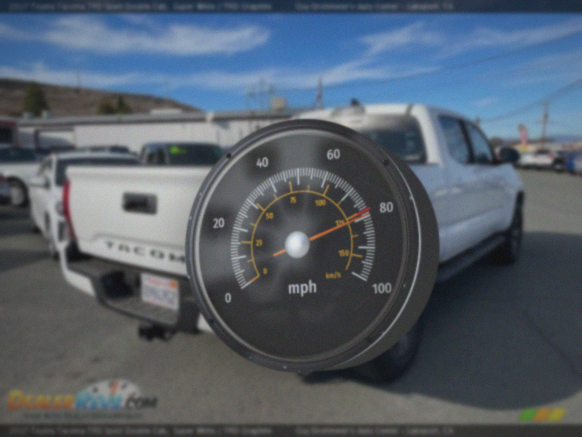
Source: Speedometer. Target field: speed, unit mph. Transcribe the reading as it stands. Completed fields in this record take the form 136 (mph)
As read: 80 (mph)
